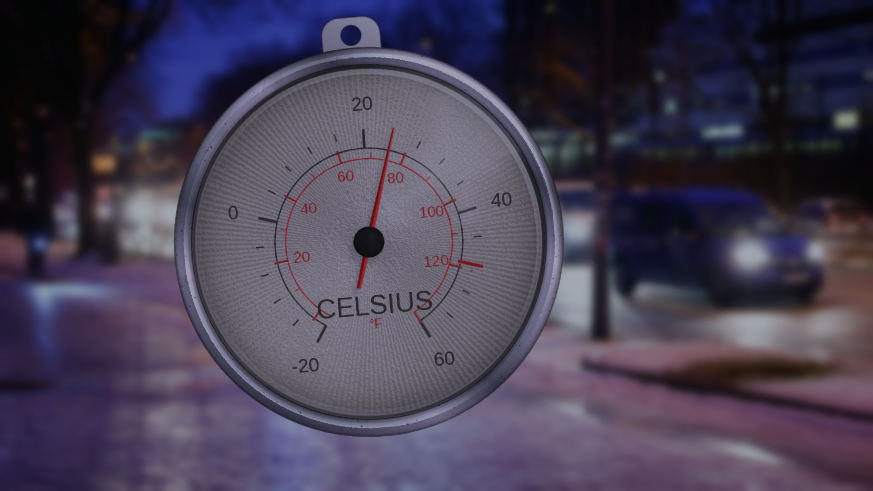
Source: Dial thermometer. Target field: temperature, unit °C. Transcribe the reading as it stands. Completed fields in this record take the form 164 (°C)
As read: 24 (°C)
